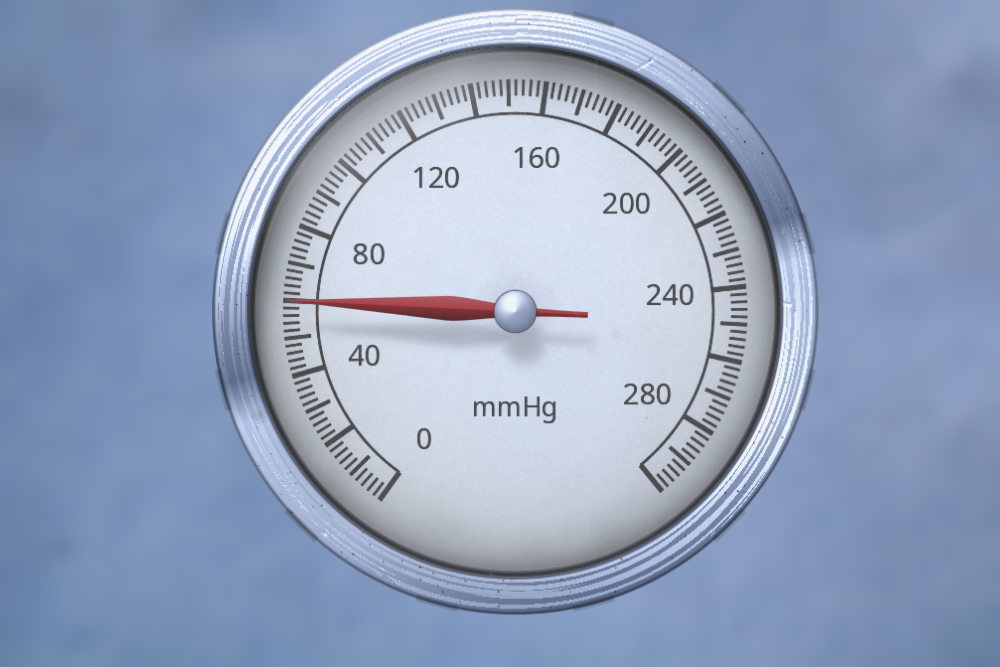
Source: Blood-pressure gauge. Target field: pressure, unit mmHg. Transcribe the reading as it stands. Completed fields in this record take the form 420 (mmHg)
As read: 60 (mmHg)
